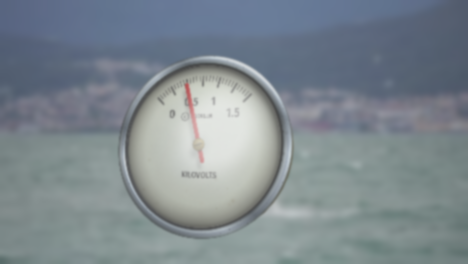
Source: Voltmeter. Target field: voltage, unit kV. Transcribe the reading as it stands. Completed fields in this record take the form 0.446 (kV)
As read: 0.5 (kV)
